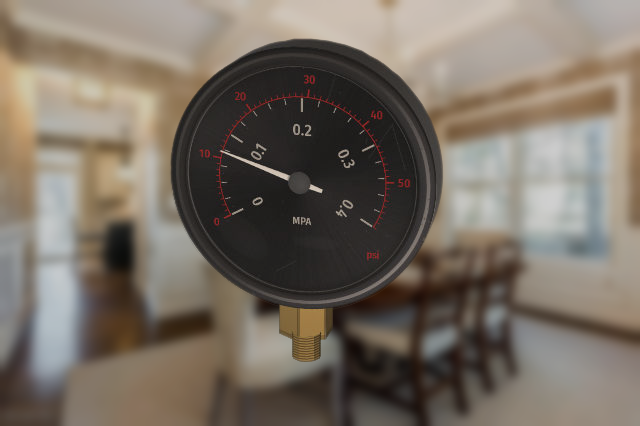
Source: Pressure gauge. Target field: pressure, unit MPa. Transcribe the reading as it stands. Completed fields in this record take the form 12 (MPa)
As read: 0.08 (MPa)
